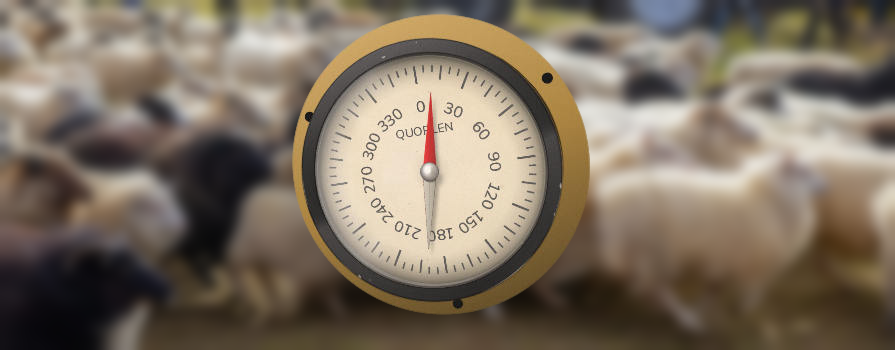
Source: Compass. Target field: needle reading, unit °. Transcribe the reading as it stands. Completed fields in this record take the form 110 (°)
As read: 10 (°)
